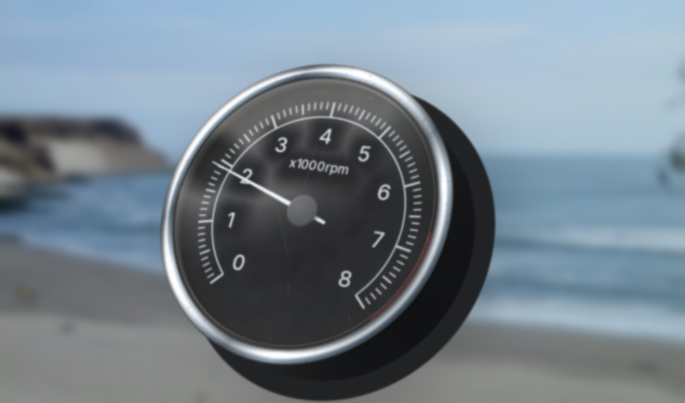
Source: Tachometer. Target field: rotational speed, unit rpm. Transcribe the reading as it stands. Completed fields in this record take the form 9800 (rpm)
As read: 1900 (rpm)
